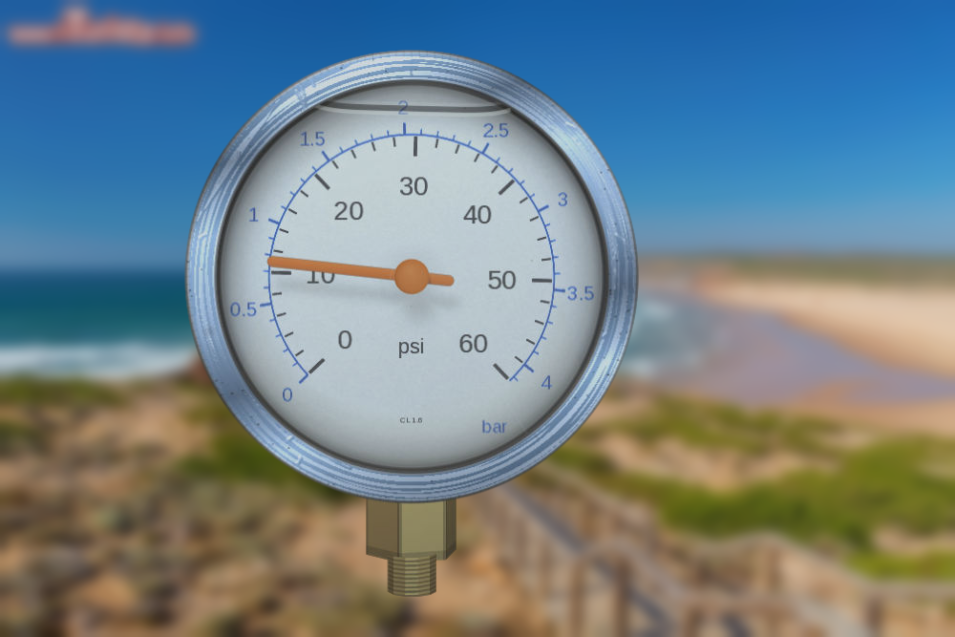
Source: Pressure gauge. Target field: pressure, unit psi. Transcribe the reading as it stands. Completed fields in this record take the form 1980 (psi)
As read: 11 (psi)
